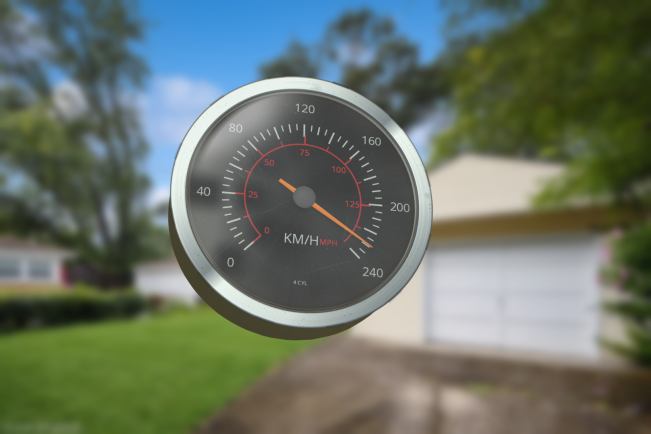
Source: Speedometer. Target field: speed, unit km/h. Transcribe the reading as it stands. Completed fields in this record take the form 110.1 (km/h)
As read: 230 (km/h)
